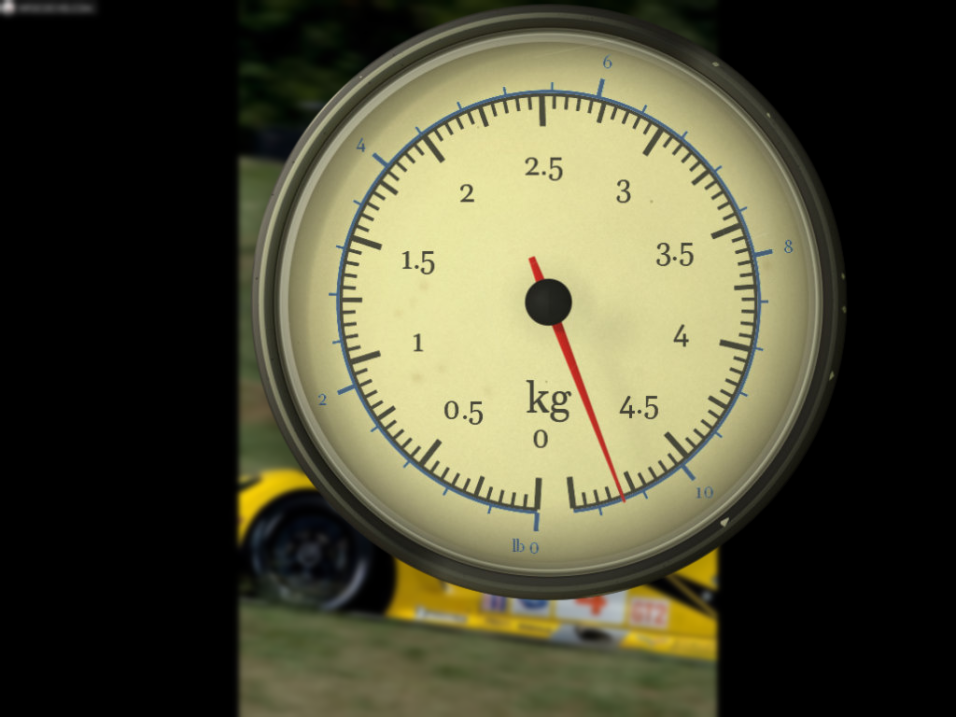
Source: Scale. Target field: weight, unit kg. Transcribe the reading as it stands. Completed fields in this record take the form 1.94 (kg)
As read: 4.8 (kg)
